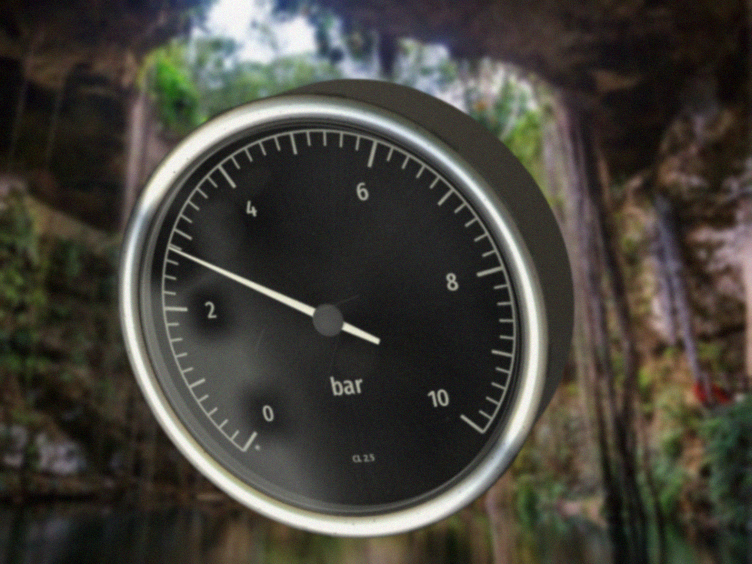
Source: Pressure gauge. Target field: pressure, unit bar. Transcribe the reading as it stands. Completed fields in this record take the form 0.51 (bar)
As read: 2.8 (bar)
